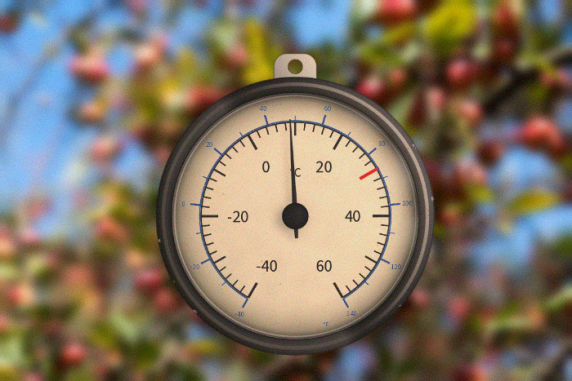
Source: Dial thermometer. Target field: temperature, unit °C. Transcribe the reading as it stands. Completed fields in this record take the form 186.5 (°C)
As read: 9 (°C)
